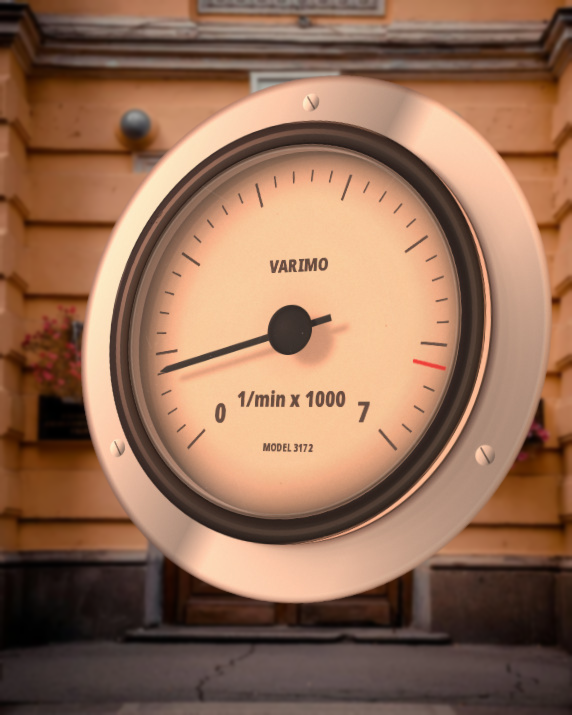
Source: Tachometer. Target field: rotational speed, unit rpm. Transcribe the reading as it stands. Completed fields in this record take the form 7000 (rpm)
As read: 800 (rpm)
